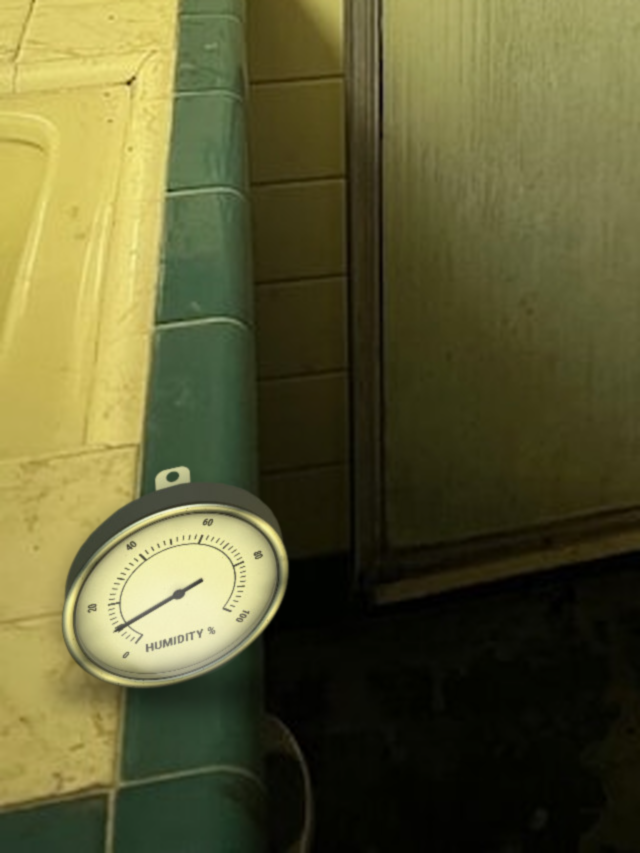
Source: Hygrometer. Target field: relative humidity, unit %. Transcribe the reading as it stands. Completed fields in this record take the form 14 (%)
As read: 10 (%)
